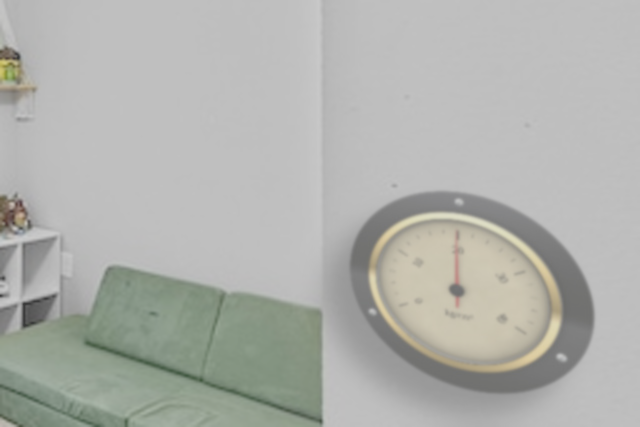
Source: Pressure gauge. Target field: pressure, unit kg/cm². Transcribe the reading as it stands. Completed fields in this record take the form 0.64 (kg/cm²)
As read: 20 (kg/cm²)
